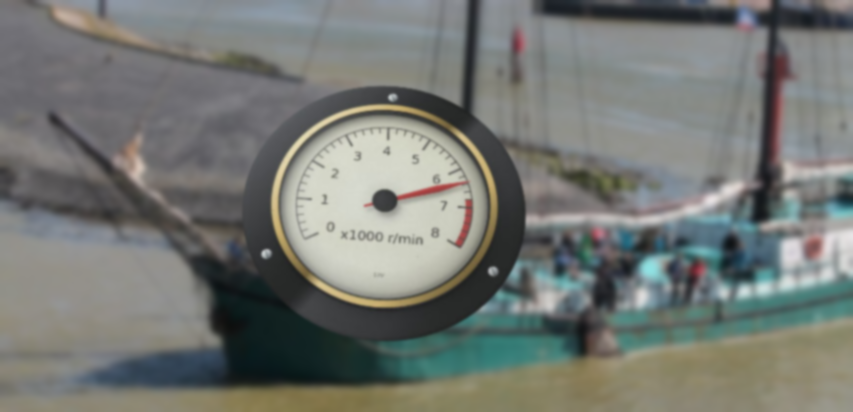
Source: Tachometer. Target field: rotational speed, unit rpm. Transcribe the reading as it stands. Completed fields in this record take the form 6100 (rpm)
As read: 6400 (rpm)
